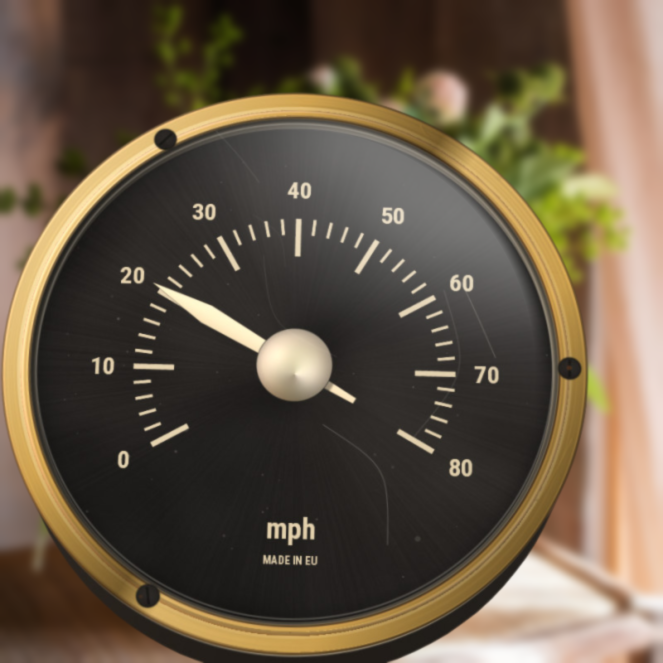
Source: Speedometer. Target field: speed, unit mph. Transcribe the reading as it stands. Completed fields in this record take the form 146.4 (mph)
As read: 20 (mph)
